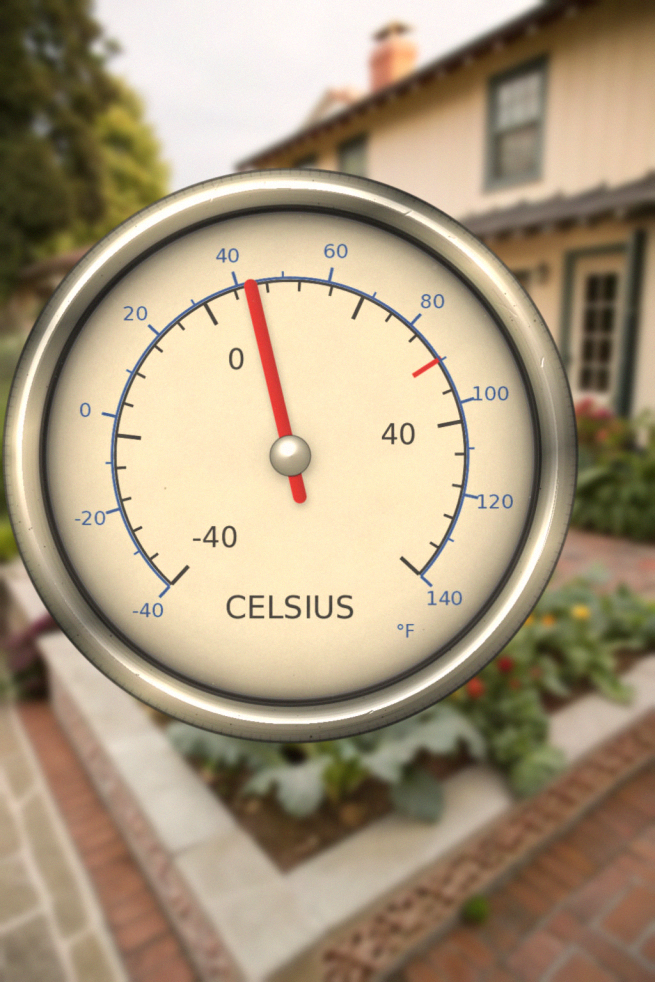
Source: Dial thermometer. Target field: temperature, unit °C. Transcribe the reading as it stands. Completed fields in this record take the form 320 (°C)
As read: 6 (°C)
